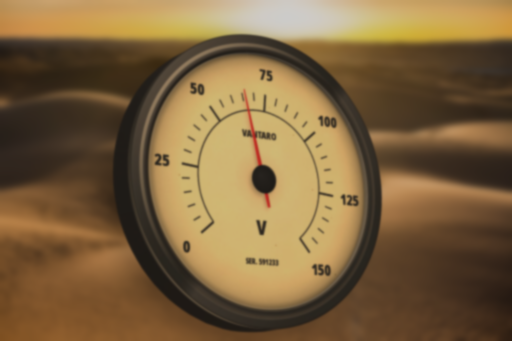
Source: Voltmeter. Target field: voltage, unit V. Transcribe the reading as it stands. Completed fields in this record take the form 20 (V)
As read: 65 (V)
